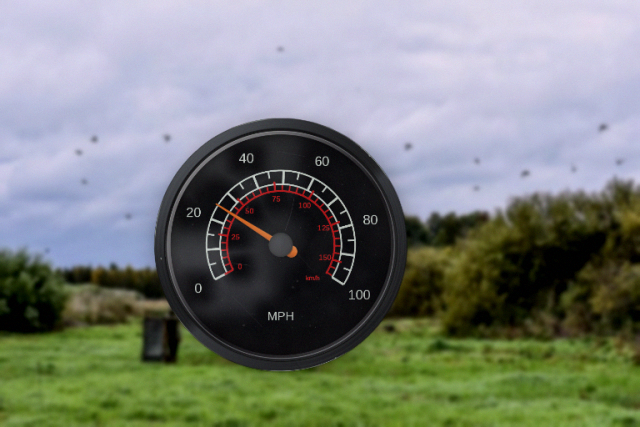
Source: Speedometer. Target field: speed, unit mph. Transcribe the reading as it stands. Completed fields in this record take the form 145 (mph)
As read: 25 (mph)
